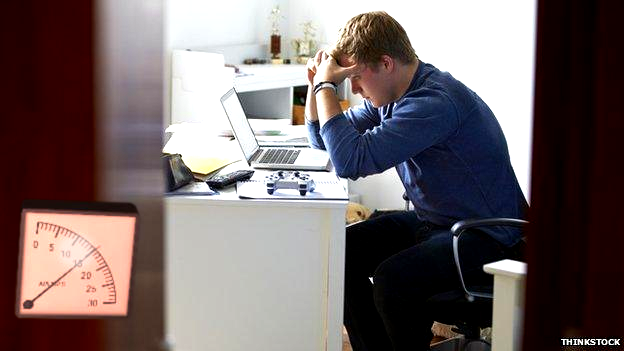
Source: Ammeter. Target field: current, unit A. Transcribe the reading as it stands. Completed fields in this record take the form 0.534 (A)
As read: 15 (A)
